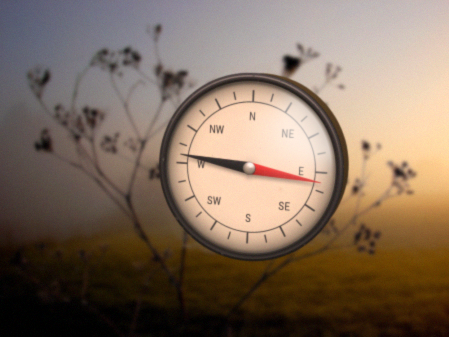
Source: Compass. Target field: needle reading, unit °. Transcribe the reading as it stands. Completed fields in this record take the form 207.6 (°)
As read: 97.5 (°)
